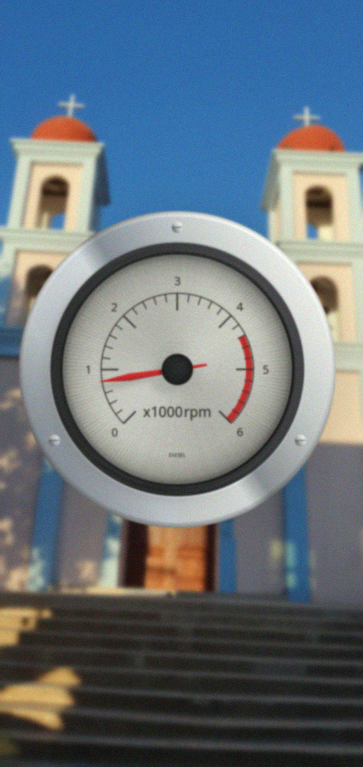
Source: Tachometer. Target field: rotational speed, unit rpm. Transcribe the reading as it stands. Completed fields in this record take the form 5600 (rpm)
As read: 800 (rpm)
